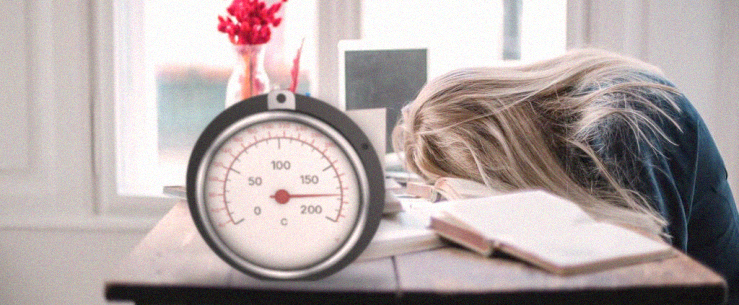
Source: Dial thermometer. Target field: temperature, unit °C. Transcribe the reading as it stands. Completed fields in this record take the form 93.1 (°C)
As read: 175 (°C)
